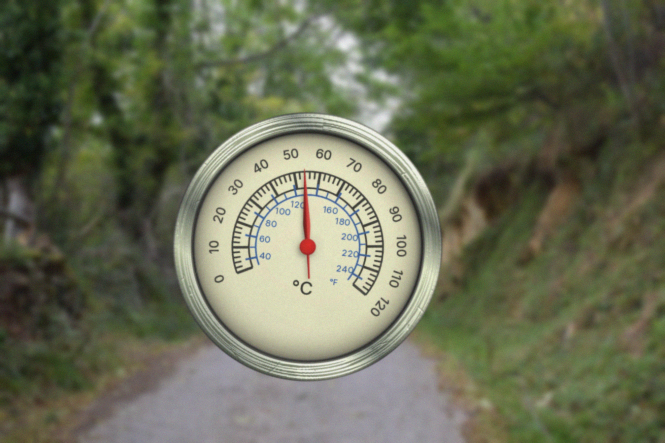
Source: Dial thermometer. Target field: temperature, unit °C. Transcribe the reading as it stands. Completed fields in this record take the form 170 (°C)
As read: 54 (°C)
